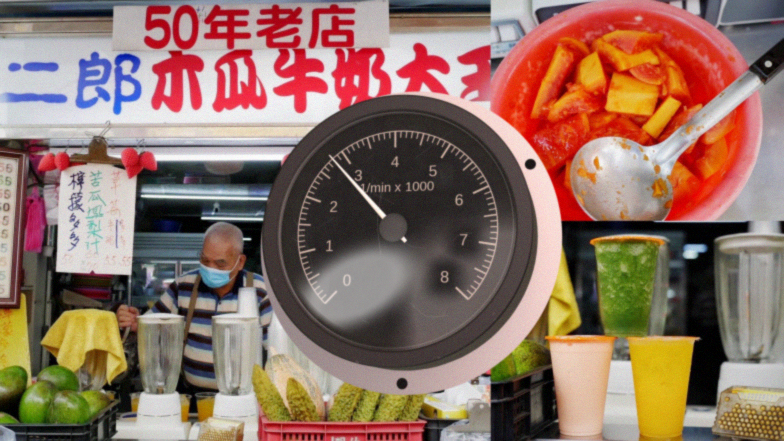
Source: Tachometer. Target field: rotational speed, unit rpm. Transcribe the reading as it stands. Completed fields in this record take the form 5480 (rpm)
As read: 2800 (rpm)
